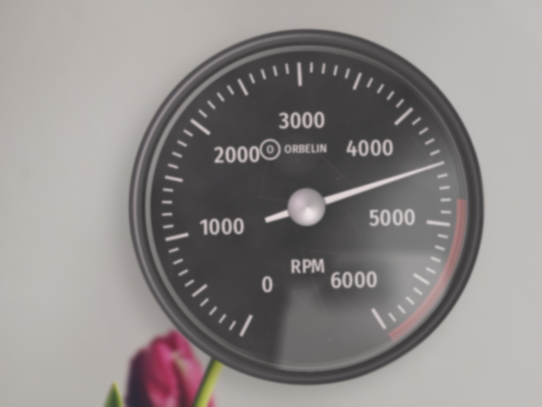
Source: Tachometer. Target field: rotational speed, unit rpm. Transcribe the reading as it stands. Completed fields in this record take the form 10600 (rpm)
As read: 4500 (rpm)
